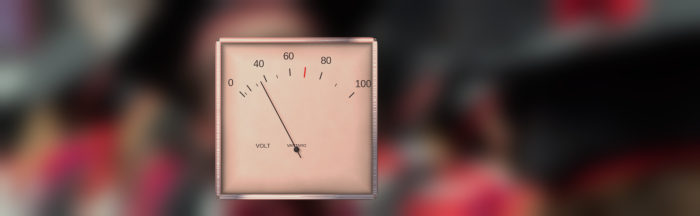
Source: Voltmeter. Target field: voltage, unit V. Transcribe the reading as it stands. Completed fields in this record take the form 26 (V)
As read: 35 (V)
